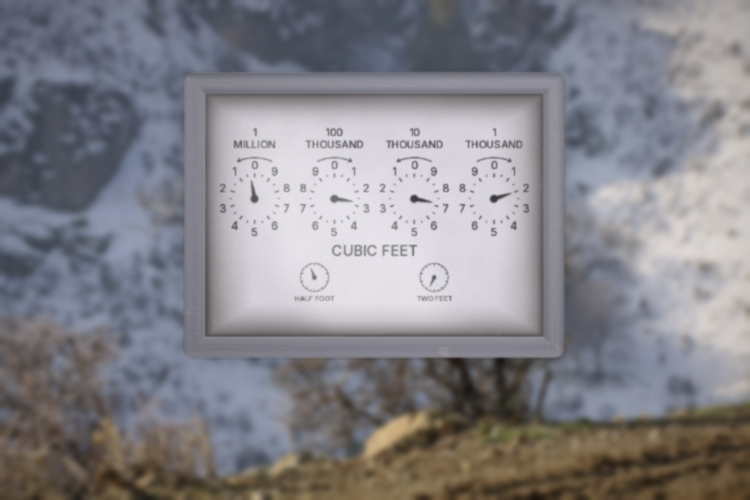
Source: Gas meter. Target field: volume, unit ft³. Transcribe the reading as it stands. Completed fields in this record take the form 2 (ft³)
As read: 27200 (ft³)
